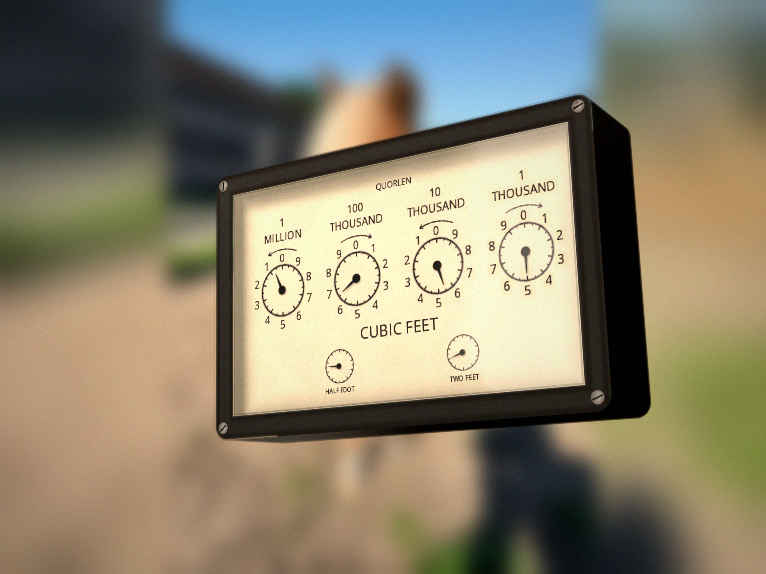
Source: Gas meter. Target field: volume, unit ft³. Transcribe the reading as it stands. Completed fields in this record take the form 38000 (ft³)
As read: 65500 (ft³)
